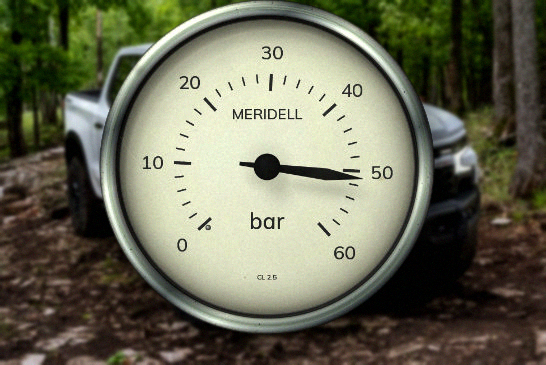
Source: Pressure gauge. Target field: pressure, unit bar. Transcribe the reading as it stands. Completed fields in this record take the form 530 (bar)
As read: 51 (bar)
